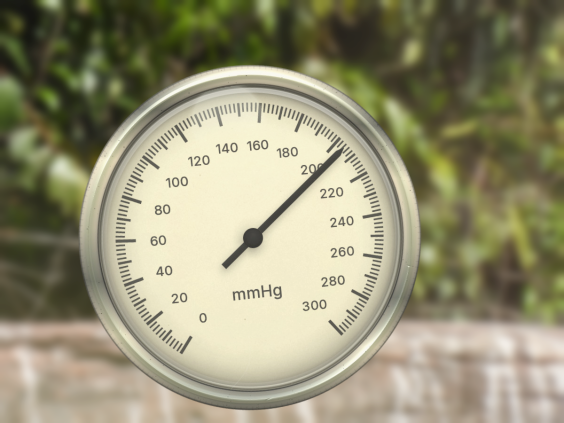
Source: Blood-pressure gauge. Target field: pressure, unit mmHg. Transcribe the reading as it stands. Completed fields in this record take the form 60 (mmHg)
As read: 204 (mmHg)
